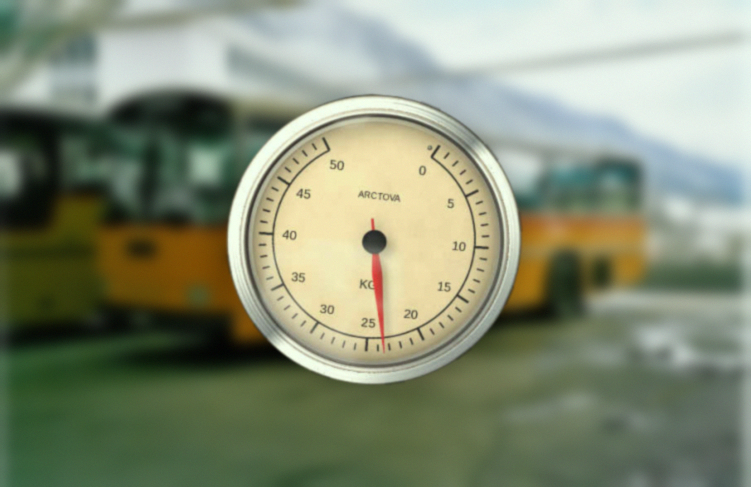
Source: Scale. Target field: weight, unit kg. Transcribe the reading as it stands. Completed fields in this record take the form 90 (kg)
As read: 23.5 (kg)
